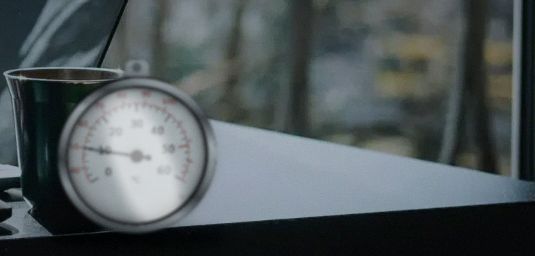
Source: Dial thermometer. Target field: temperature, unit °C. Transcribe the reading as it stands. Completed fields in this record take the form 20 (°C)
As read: 10 (°C)
